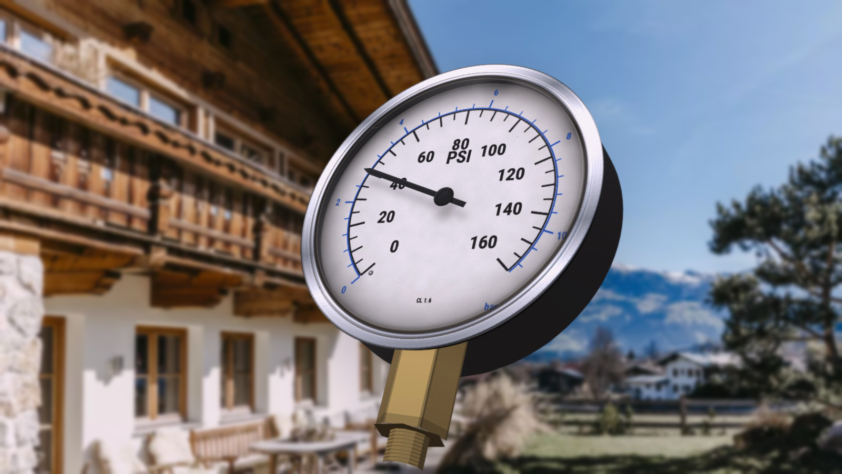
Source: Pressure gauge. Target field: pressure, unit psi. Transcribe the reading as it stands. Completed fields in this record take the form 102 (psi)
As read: 40 (psi)
